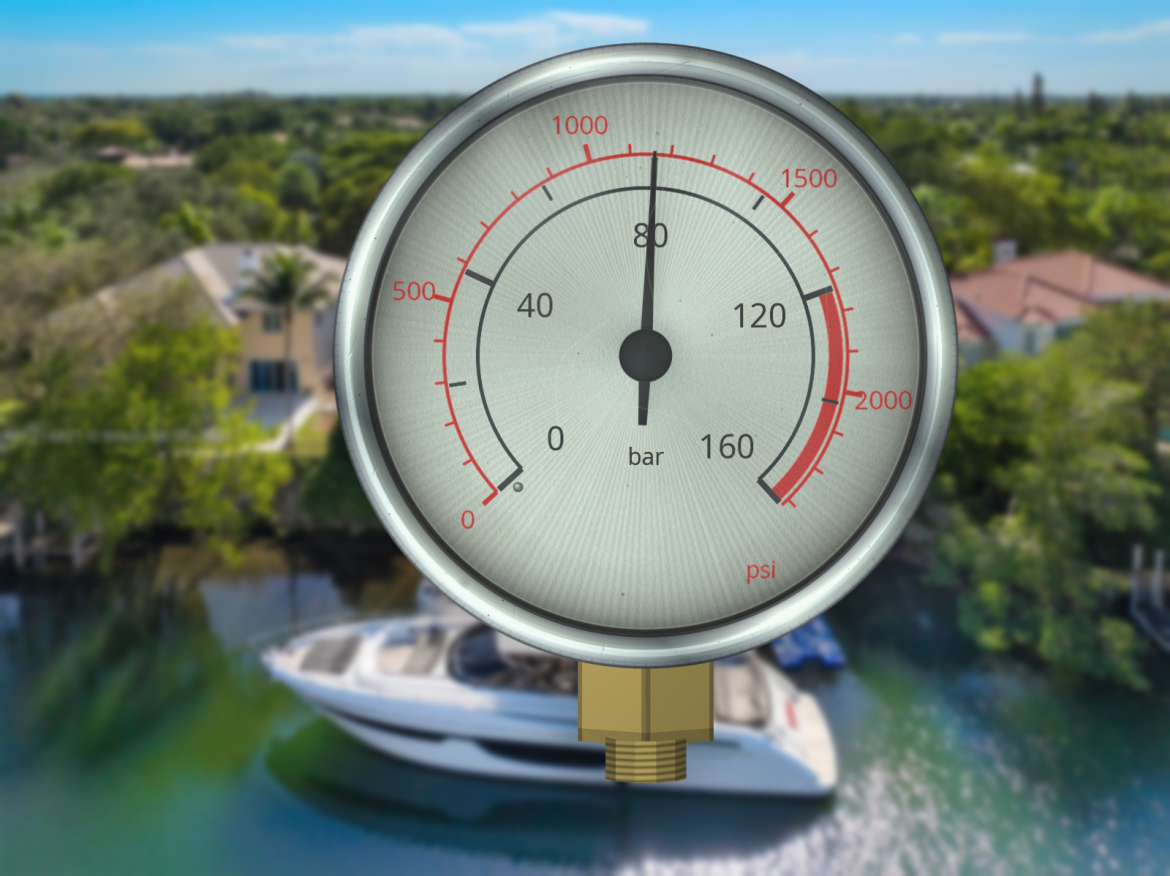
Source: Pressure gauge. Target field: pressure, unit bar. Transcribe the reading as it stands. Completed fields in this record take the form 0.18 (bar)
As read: 80 (bar)
